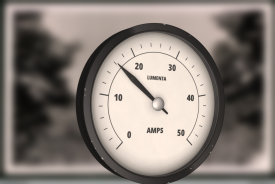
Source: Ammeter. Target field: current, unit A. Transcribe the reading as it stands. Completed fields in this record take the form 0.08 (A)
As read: 16 (A)
